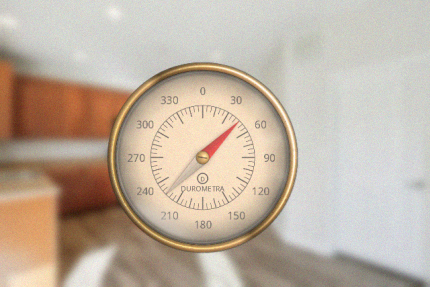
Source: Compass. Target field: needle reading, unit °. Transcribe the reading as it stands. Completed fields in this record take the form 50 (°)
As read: 45 (°)
